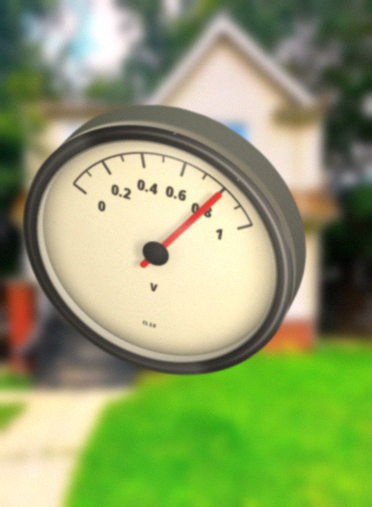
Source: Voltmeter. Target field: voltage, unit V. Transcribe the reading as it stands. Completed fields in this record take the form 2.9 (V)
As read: 0.8 (V)
